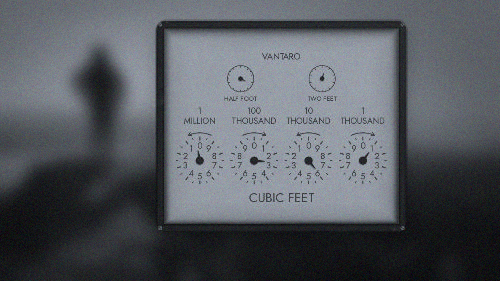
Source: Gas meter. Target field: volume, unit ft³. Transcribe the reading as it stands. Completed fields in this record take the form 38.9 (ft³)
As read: 26100 (ft³)
